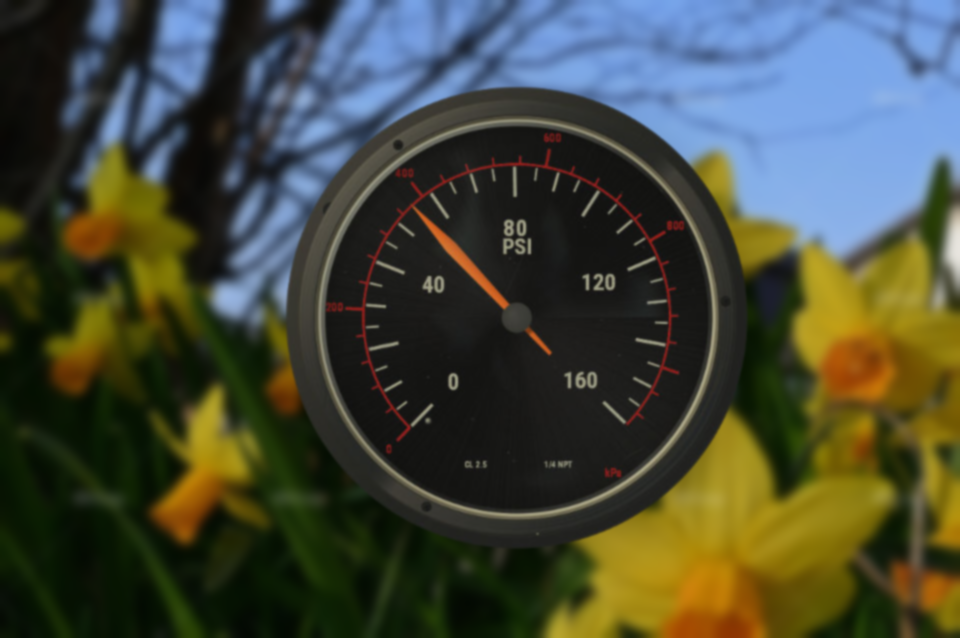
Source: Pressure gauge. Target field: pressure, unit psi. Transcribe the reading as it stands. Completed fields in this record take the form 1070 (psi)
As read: 55 (psi)
